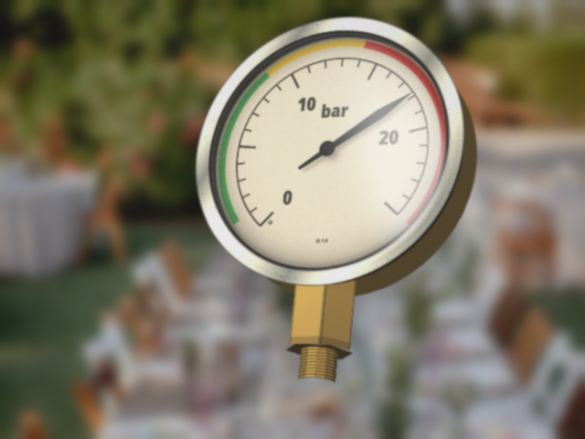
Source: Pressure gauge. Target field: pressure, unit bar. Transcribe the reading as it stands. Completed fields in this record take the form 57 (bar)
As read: 18 (bar)
